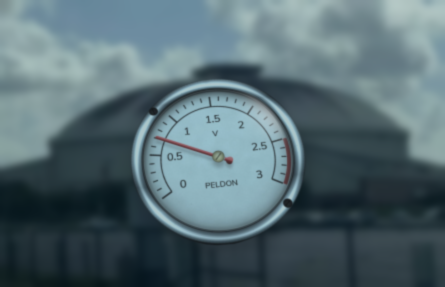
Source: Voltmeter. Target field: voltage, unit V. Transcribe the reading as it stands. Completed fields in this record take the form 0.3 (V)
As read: 0.7 (V)
